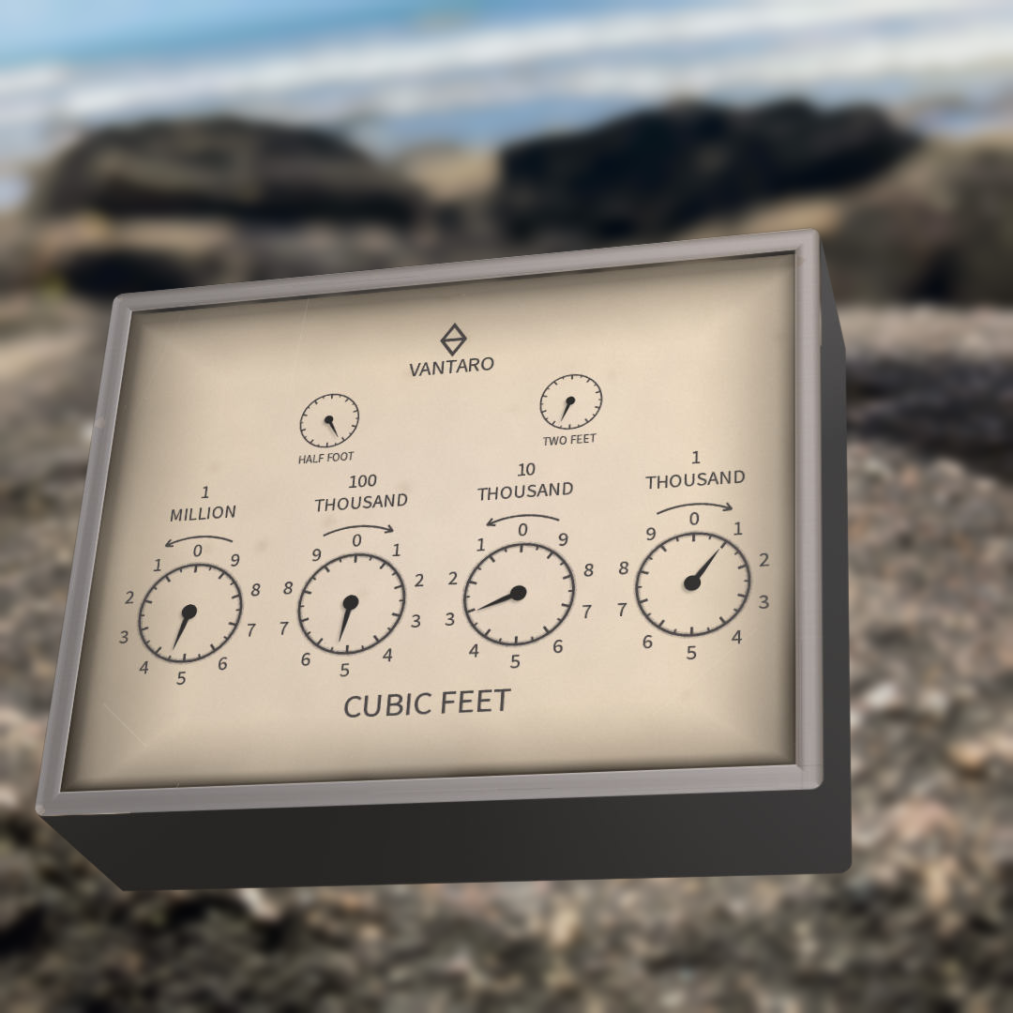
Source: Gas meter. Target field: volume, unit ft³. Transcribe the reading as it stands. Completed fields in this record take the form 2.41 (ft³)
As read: 453100 (ft³)
